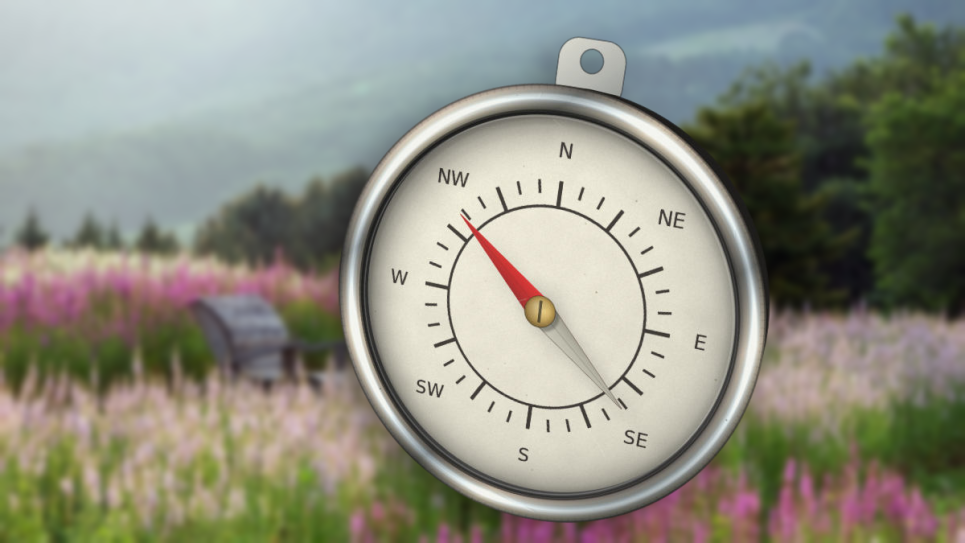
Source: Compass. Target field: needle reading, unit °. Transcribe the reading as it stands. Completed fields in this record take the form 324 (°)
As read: 310 (°)
